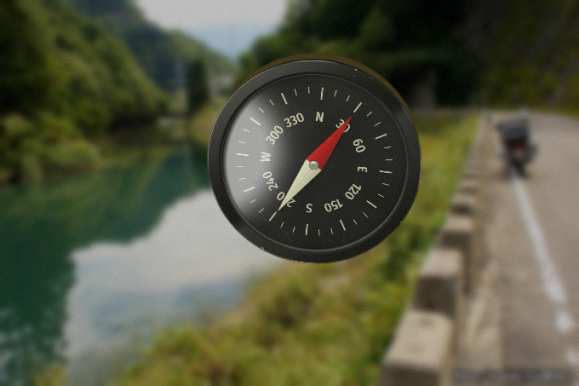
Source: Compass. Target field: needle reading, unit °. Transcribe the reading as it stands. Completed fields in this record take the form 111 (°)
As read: 30 (°)
